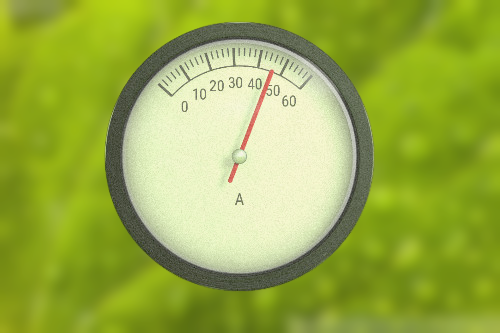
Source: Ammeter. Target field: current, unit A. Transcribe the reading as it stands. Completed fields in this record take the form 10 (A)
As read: 46 (A)
